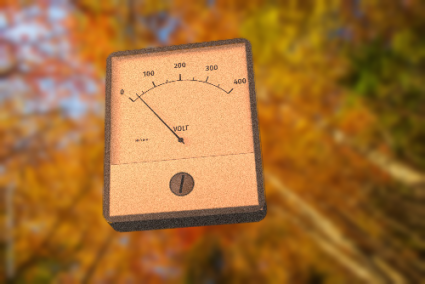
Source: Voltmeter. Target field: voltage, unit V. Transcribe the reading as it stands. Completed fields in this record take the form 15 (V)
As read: 25 (V)
